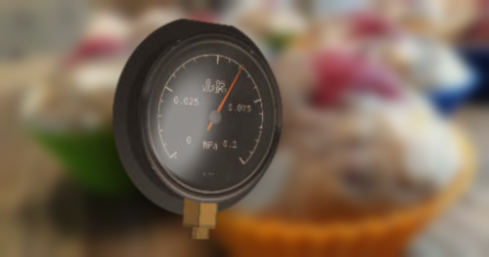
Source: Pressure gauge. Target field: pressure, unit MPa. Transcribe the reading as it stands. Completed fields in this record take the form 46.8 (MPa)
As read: 0.06 (MPa)
